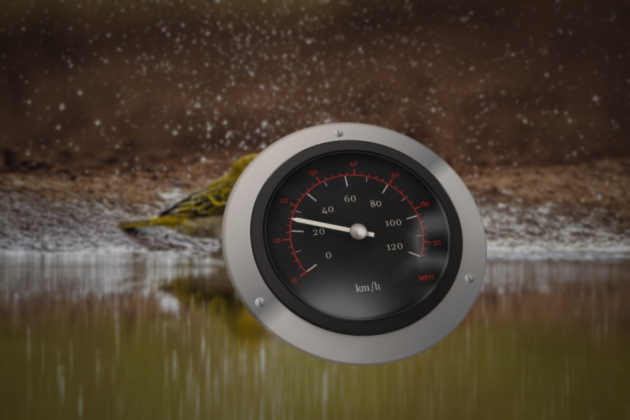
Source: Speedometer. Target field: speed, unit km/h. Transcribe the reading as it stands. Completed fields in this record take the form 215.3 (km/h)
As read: 25 (km/h)
